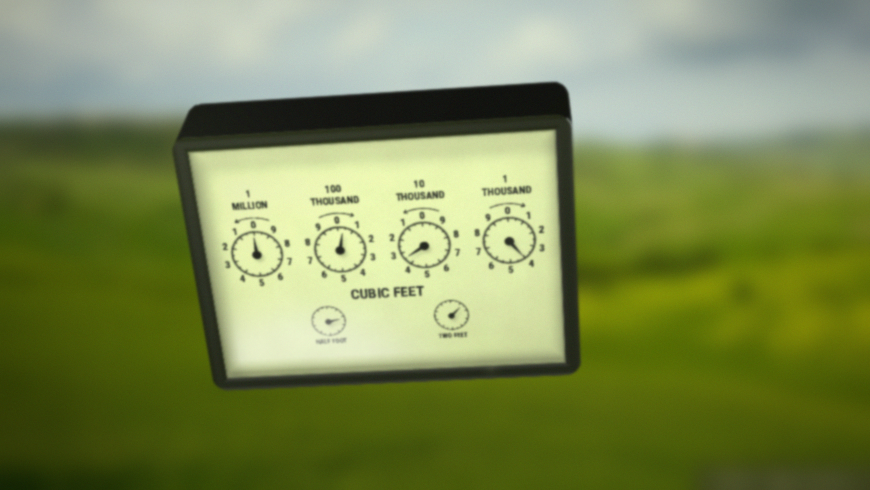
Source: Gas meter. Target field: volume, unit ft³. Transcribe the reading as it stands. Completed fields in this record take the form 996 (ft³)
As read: 3400 (ft³)
